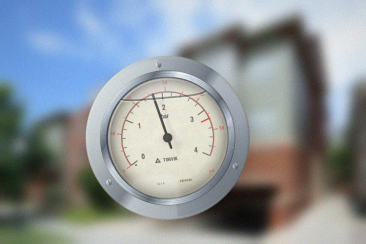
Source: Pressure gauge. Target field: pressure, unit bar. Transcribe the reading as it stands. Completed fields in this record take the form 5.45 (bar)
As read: 1.8 (bar)
